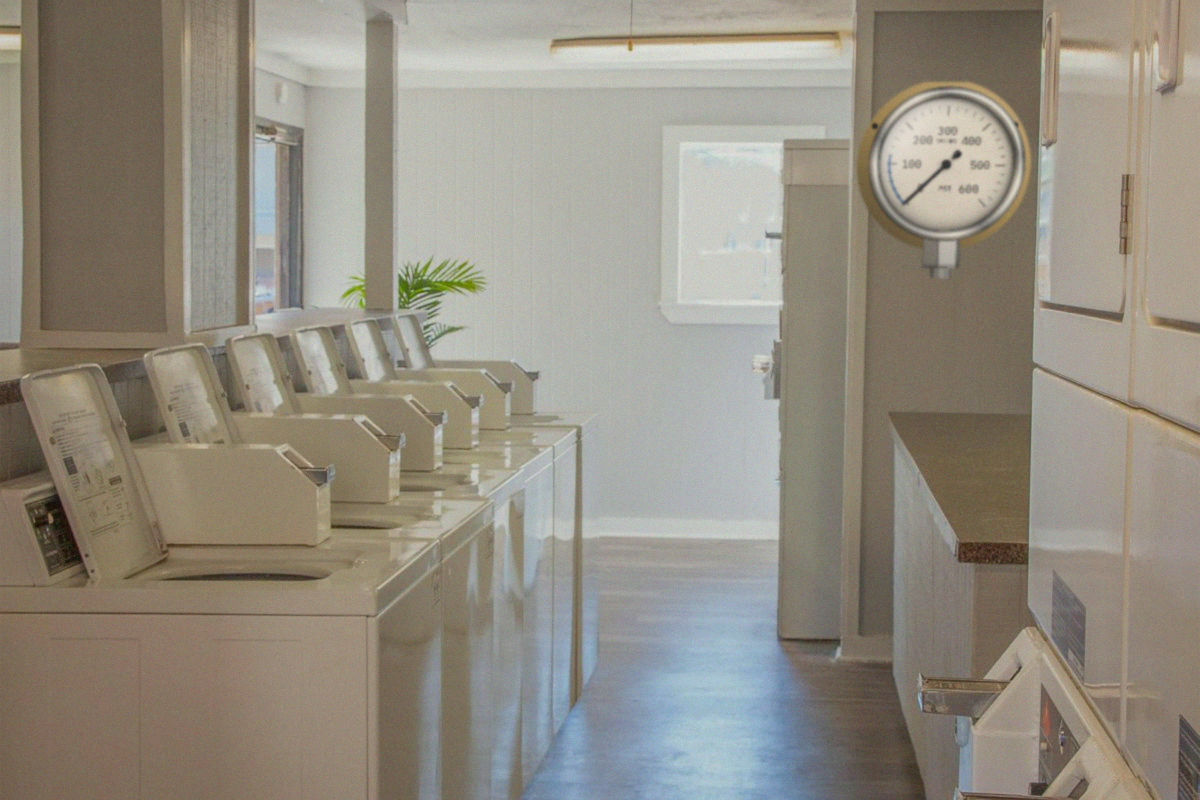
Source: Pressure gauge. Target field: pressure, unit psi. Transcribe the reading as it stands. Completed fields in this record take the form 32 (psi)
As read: 0 (psi)
